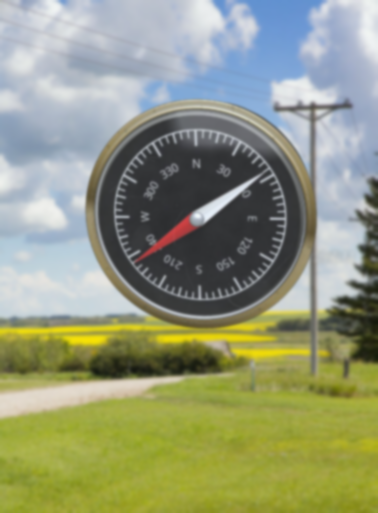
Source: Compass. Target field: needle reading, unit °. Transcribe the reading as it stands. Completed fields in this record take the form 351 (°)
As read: 235 (°)
